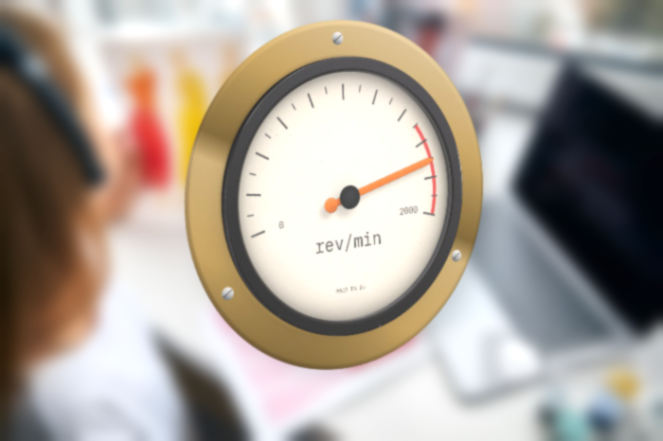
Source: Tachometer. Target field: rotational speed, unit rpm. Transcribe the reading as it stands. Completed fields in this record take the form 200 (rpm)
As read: 1700 (rpm)
